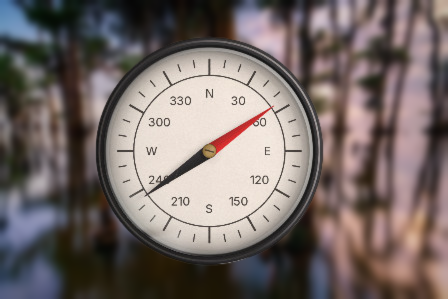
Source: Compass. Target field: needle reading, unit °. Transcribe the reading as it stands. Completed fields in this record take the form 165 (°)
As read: 55 (°)
